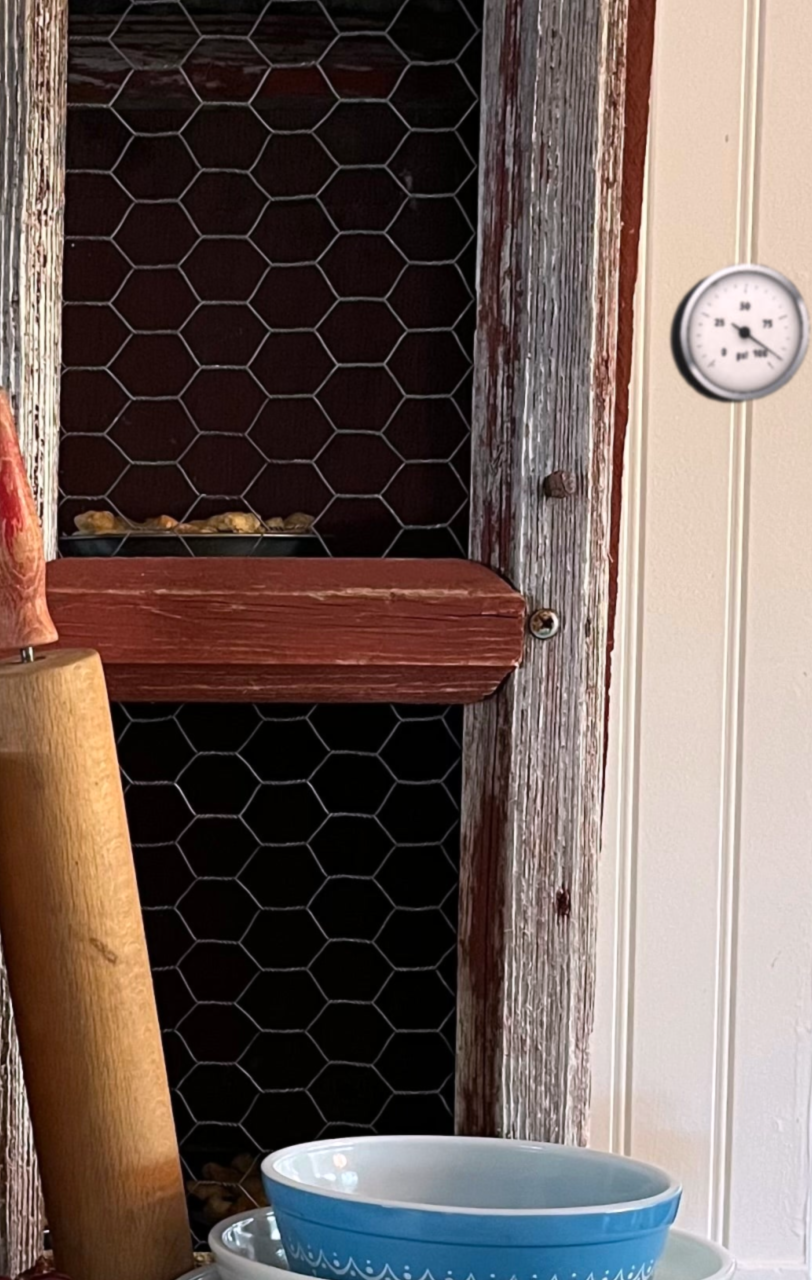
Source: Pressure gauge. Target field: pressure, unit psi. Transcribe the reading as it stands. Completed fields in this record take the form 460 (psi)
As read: 95 (psi)
